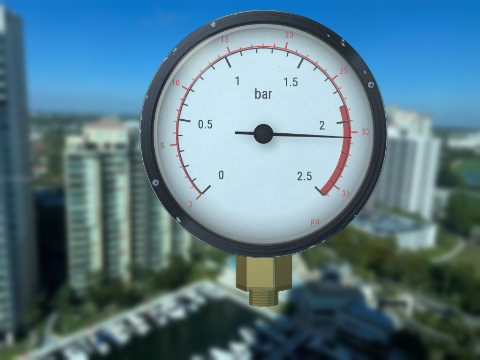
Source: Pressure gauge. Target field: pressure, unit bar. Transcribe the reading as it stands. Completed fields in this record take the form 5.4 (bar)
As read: 2.1 (bar)
